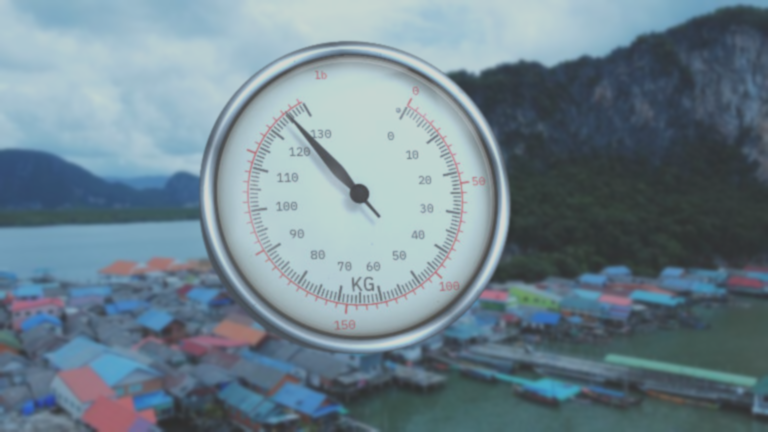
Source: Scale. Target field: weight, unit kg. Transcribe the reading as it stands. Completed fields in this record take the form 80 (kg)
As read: 125 (kg)
